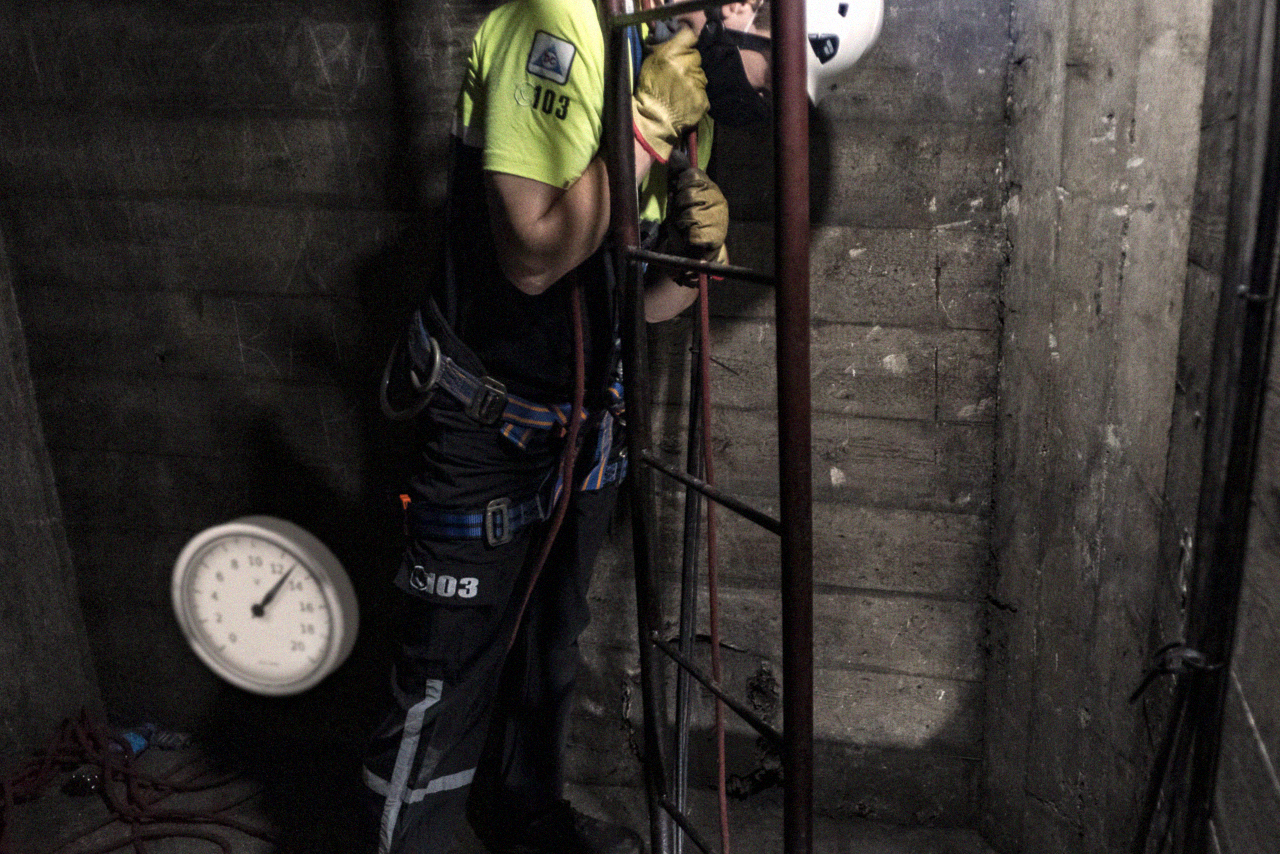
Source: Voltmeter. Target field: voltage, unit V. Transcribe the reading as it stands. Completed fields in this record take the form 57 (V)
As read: 13 (V)
